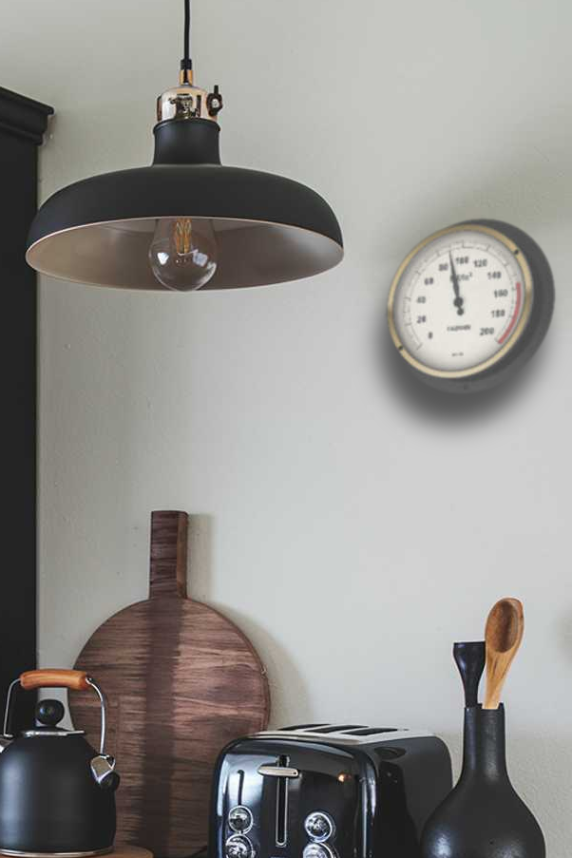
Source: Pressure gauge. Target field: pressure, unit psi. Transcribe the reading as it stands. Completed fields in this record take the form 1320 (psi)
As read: 90 (psi)
